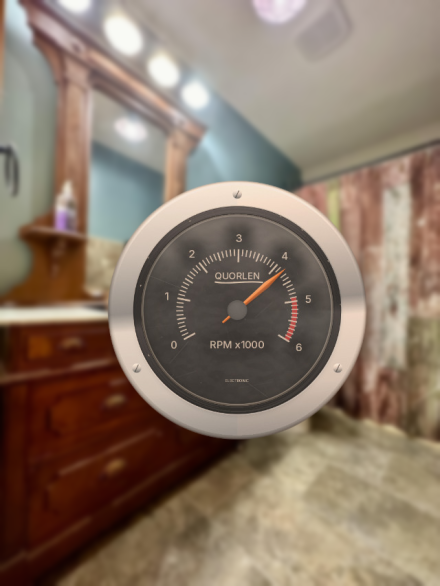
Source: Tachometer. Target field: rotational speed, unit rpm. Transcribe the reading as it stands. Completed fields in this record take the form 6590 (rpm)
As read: 4200 (rpm)
